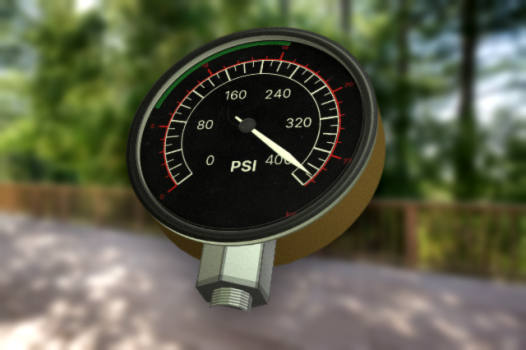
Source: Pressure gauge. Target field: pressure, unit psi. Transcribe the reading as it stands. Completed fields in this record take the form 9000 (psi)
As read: 390 (psi)
